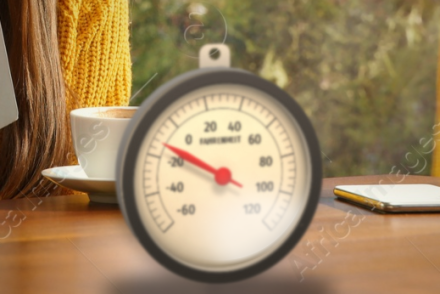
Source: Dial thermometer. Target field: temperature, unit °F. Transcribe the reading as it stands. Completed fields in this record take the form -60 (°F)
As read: -12 (°F)
